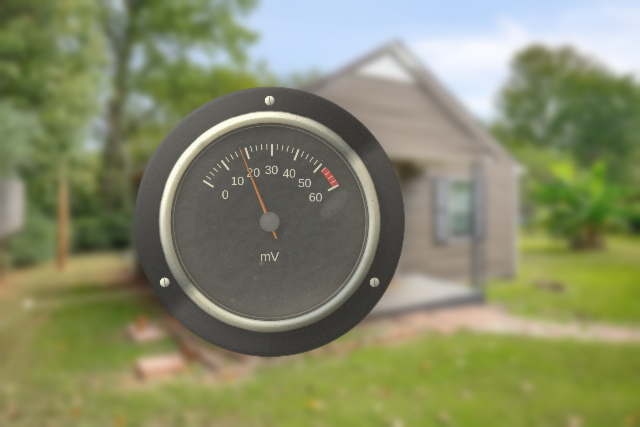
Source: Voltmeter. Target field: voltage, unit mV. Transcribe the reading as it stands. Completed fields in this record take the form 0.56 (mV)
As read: 18 (mV)
